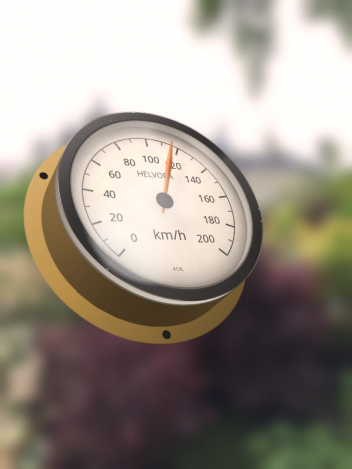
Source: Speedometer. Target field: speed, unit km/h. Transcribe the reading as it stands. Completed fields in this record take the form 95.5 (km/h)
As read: 115 (km/h)
